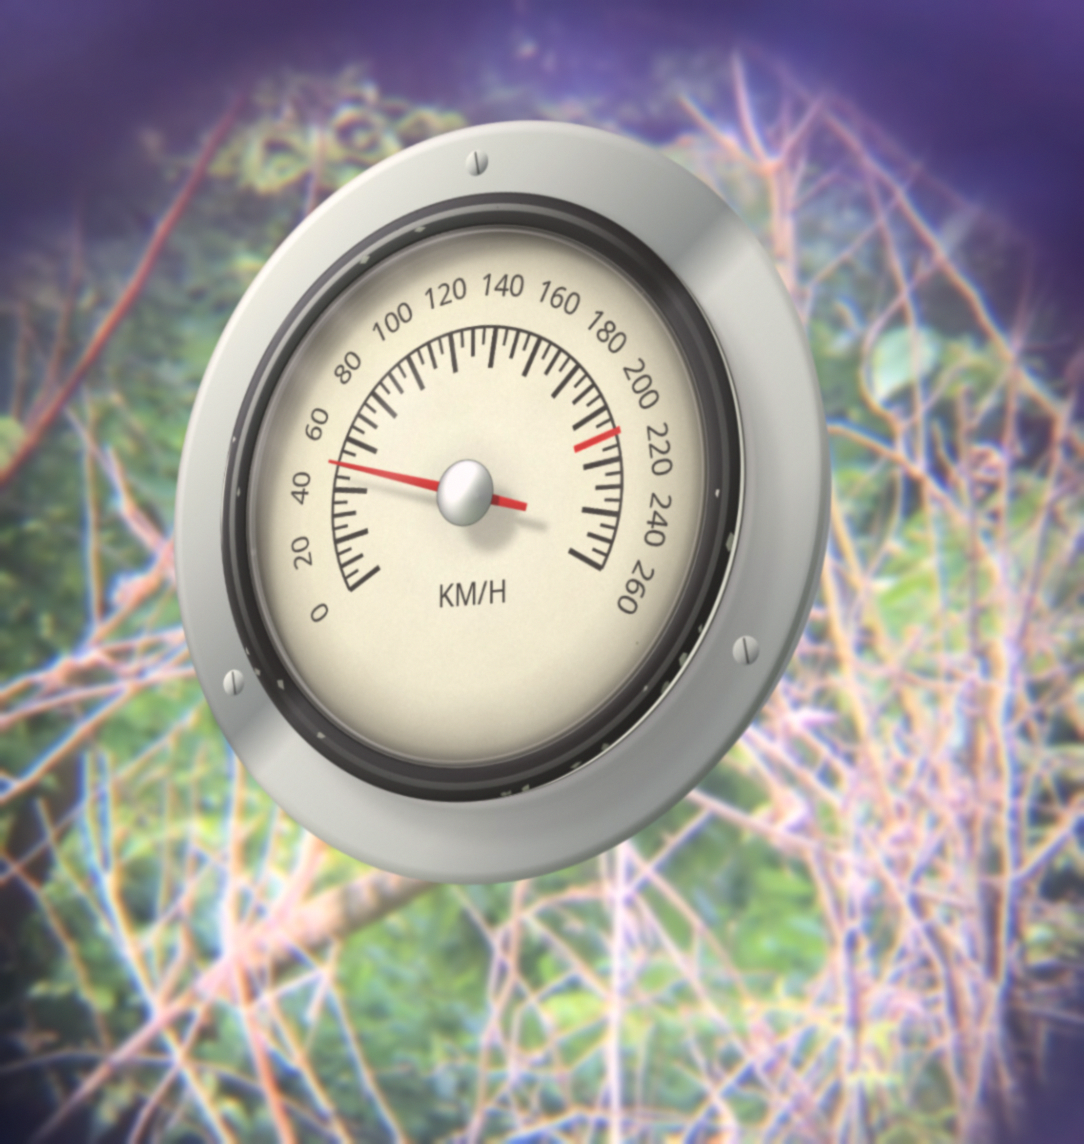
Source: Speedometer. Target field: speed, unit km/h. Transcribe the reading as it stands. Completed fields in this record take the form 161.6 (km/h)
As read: 50 (km/h)
